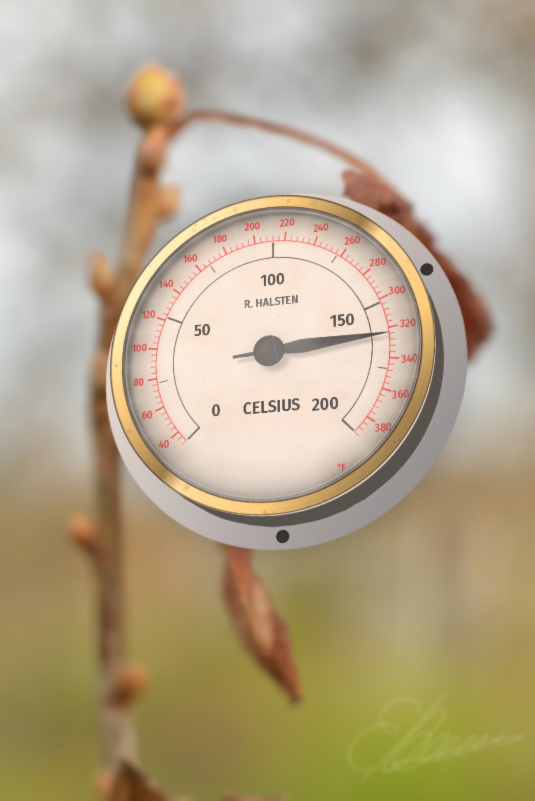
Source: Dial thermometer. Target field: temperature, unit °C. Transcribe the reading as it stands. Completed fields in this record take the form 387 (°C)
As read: 162.5 (°C)
